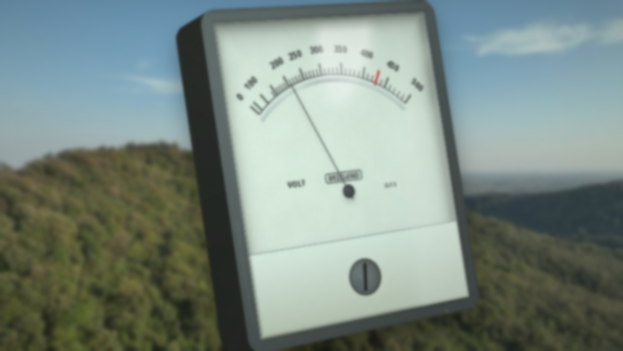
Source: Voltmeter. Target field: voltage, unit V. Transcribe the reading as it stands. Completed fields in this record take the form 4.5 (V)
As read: 200 (V)
